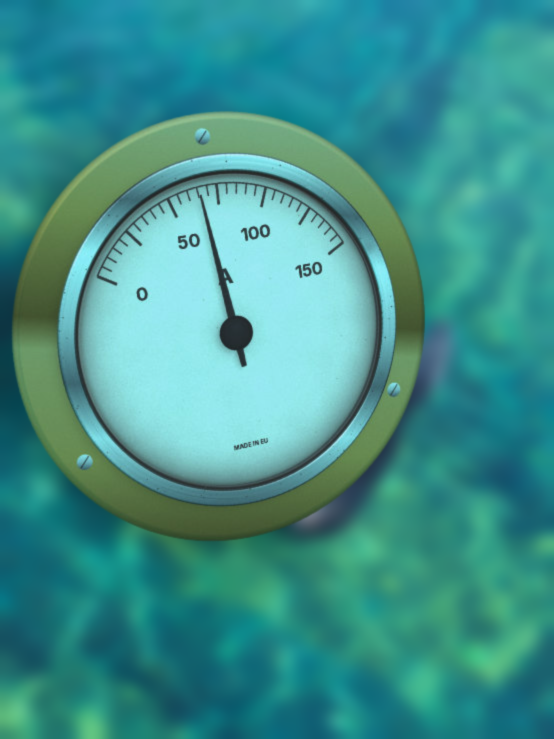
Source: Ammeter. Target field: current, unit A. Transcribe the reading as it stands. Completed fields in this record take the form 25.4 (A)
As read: 65 (A)
